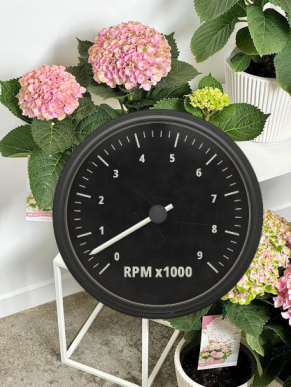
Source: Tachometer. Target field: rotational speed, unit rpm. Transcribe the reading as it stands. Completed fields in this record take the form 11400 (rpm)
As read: 500 (rpm)
